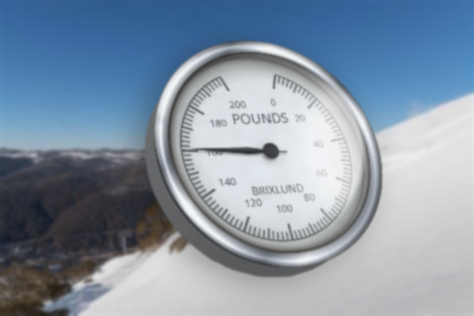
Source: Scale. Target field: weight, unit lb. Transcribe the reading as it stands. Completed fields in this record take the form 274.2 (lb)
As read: 160 (lb)
